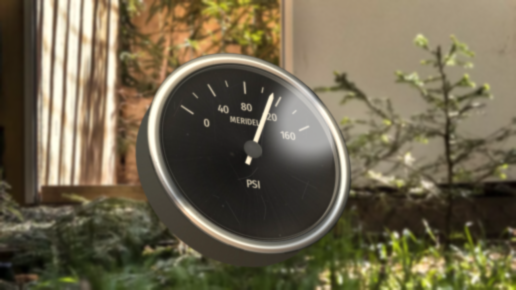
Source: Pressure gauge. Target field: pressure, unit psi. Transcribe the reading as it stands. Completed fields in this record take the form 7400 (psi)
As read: 110 (psi)
